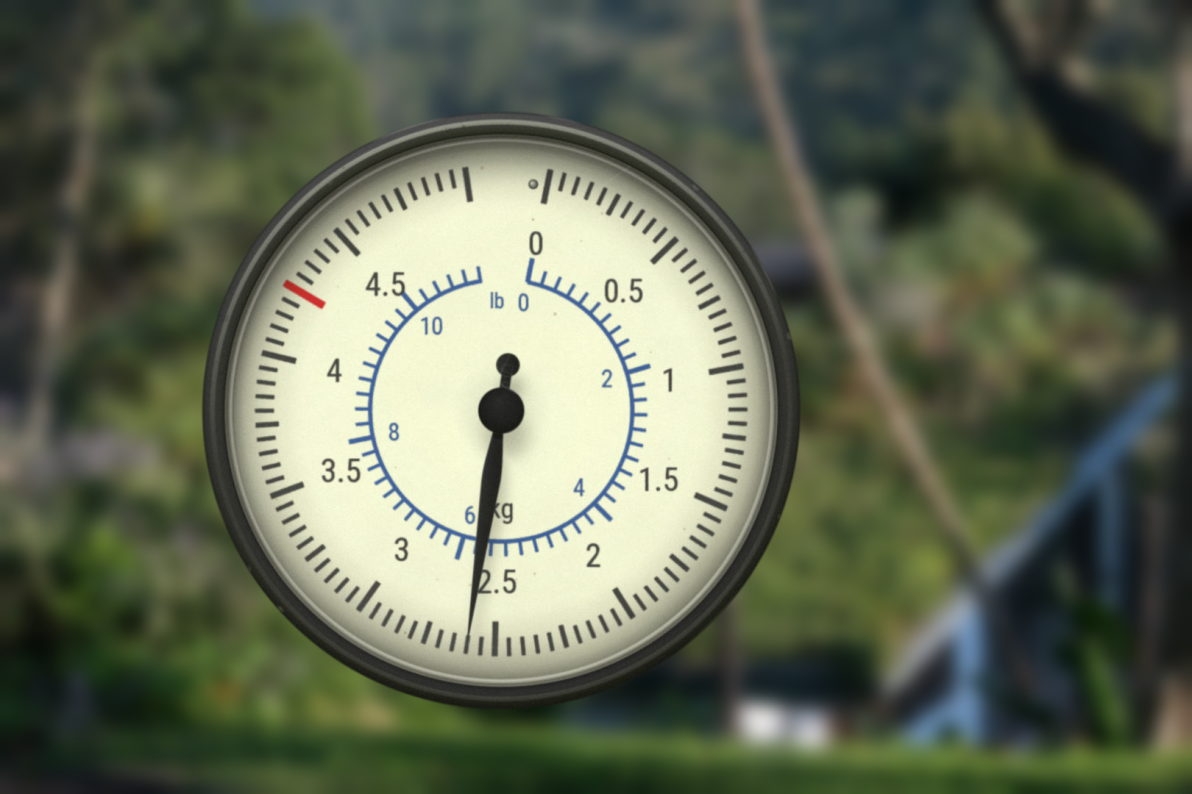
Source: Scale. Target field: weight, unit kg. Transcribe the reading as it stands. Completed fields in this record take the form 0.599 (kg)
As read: 2.6 (kg)
